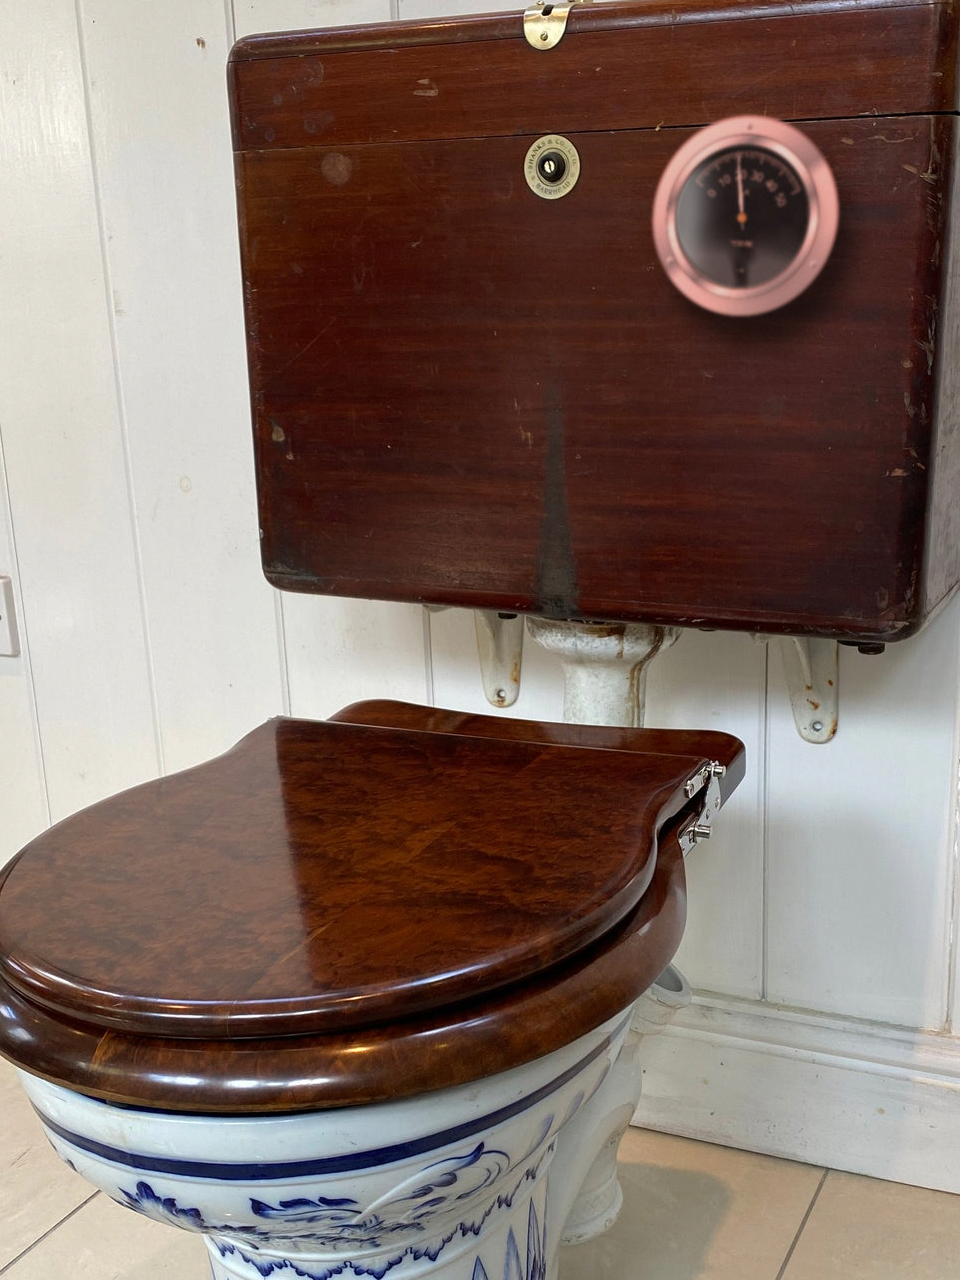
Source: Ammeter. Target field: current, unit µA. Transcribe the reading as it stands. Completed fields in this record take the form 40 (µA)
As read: 20 (µA)
